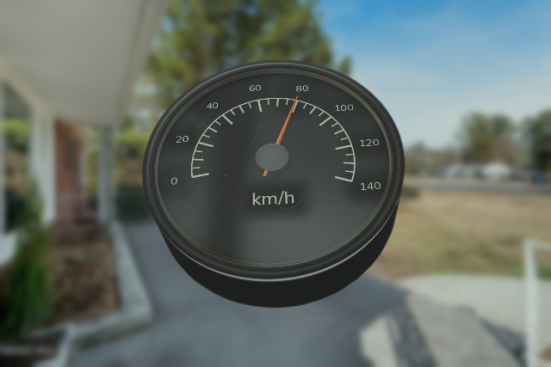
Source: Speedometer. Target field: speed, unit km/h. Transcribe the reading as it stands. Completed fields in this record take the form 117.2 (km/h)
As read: 80 (km/h)
